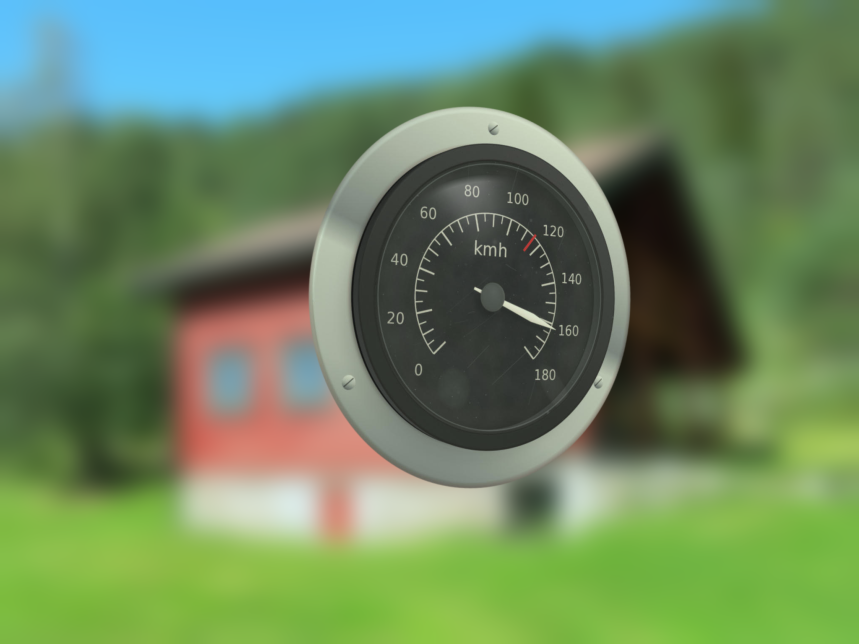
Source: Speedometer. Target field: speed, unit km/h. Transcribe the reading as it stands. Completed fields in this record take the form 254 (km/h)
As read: 162.5 (km/h)
